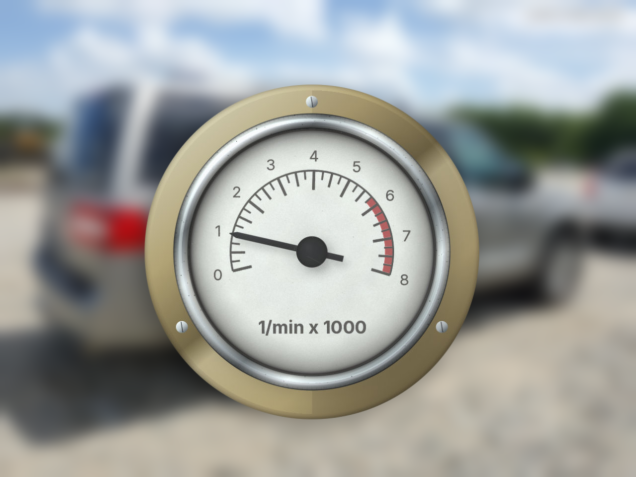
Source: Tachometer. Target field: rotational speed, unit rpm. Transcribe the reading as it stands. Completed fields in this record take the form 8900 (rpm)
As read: 1000 (rpm)
